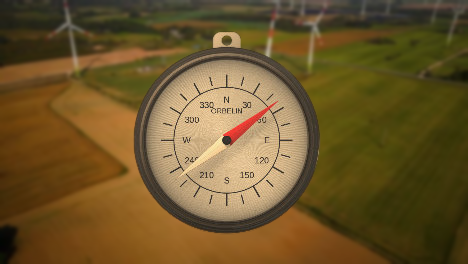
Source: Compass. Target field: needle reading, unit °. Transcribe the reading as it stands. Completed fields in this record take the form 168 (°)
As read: 52.5 (°)
